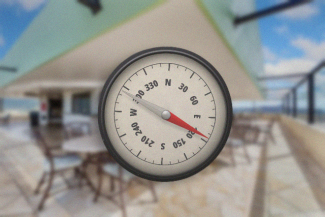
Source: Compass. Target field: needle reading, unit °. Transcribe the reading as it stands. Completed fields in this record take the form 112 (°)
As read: 115 (°)
